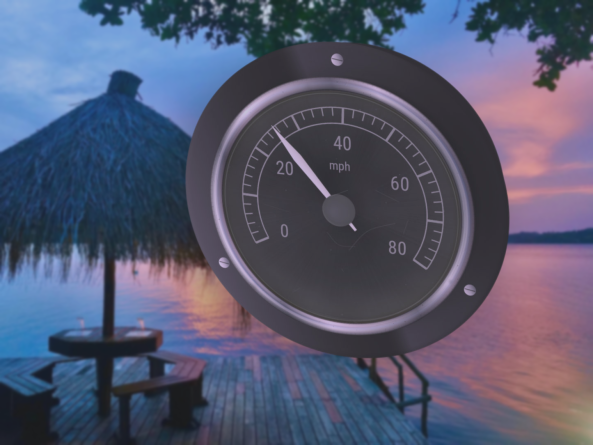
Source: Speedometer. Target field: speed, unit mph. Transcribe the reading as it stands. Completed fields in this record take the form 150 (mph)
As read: 26 (mph)
